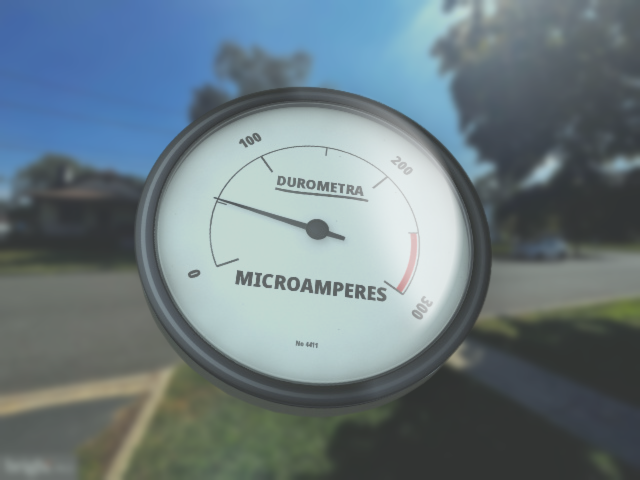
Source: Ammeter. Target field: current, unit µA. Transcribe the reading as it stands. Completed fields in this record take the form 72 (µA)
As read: 50 (µA)
